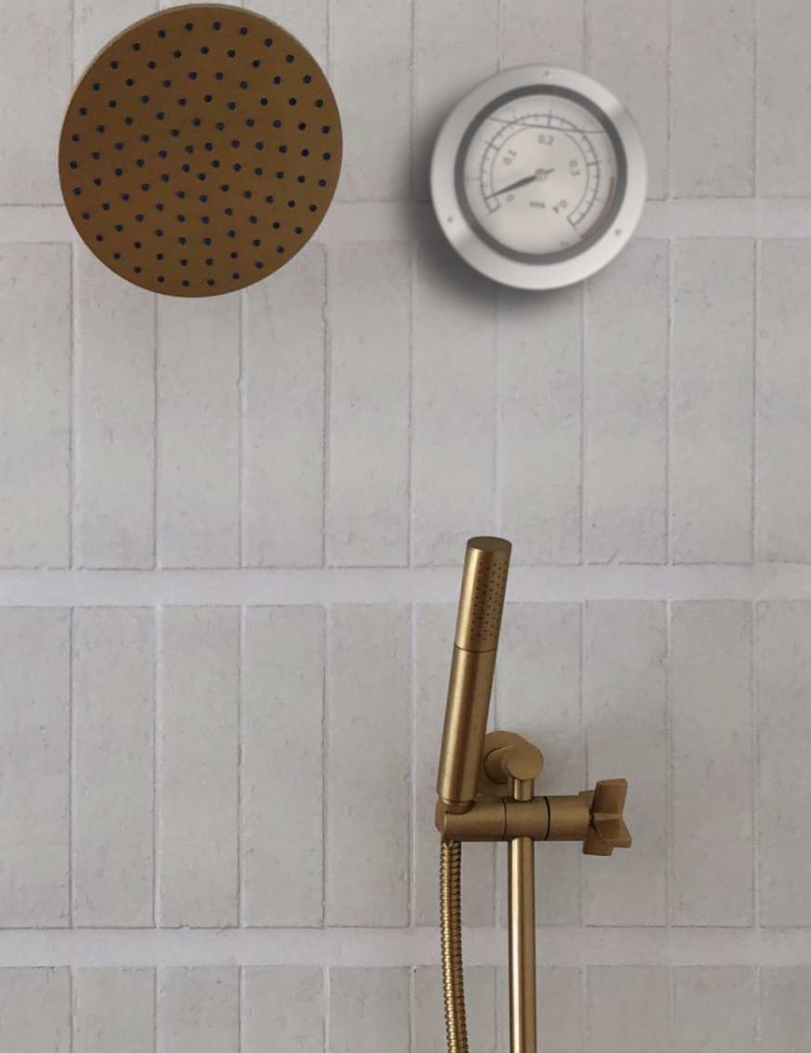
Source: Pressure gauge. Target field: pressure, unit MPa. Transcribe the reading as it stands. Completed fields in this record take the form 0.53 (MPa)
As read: 0.02 (MPa)
